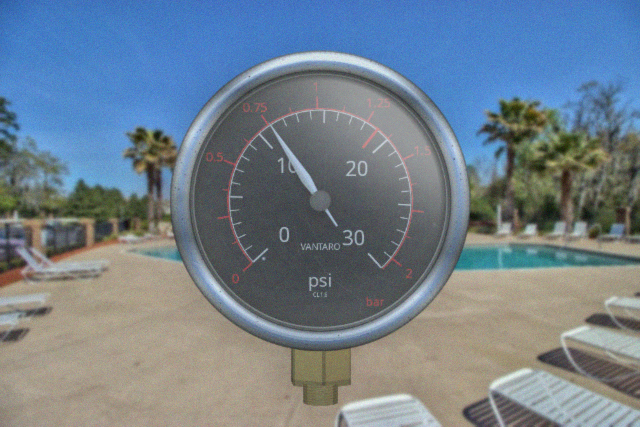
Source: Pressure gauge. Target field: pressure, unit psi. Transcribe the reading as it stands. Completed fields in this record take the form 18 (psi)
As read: 11 (psi)
